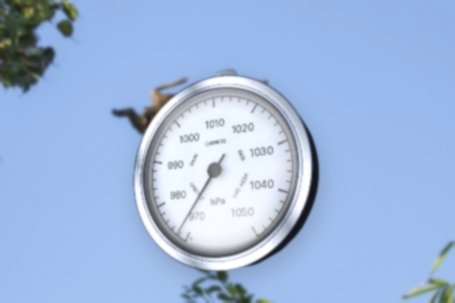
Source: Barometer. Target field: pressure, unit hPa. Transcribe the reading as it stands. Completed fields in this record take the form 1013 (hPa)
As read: 972 (hPa)
